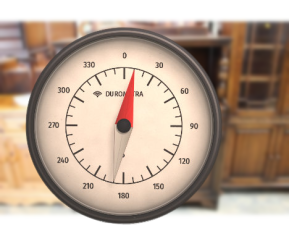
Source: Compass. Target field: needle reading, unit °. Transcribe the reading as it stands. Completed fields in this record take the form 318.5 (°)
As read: 10 (°)
